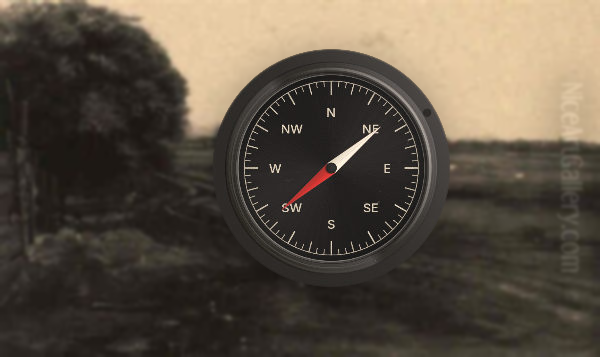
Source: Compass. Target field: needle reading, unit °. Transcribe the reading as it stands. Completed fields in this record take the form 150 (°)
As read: 230 (°)
